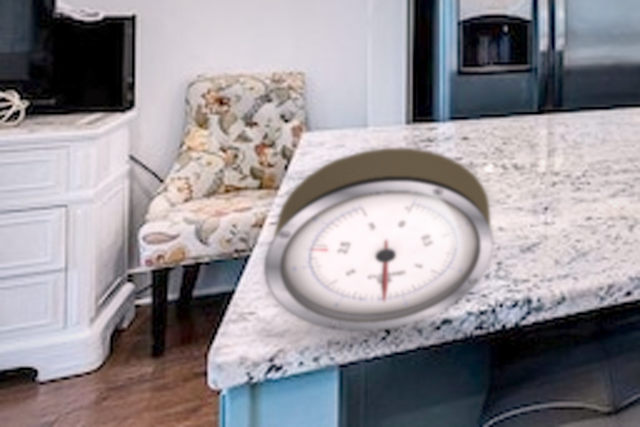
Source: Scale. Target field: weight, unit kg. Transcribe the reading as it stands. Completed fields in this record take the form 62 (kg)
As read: 1.5 (kg)
